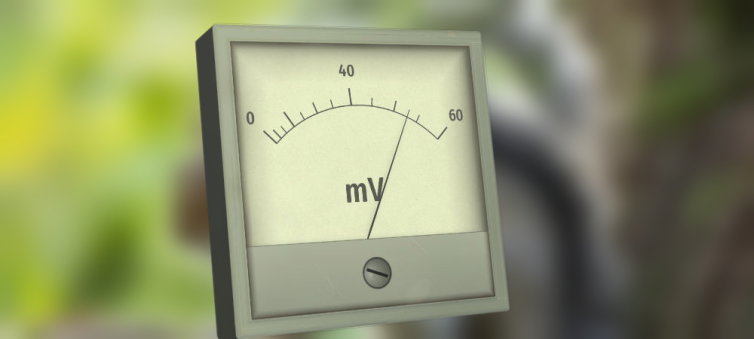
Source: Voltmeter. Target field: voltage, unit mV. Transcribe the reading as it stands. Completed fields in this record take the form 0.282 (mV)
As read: 52.5 (mV)
